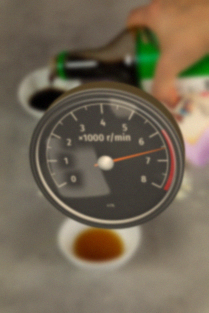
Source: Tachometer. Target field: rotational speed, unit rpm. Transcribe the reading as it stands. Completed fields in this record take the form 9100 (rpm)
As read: 6500 (rpm)
